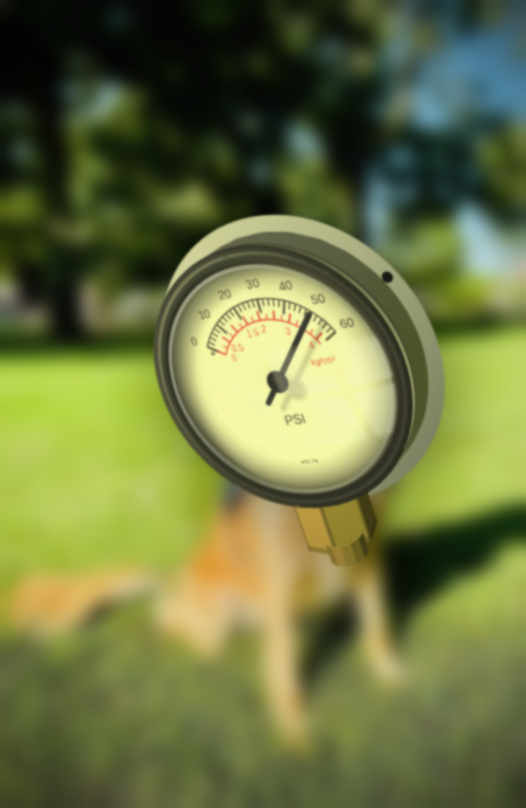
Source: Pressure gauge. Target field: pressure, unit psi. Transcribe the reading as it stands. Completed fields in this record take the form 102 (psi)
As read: 50 (psi)
